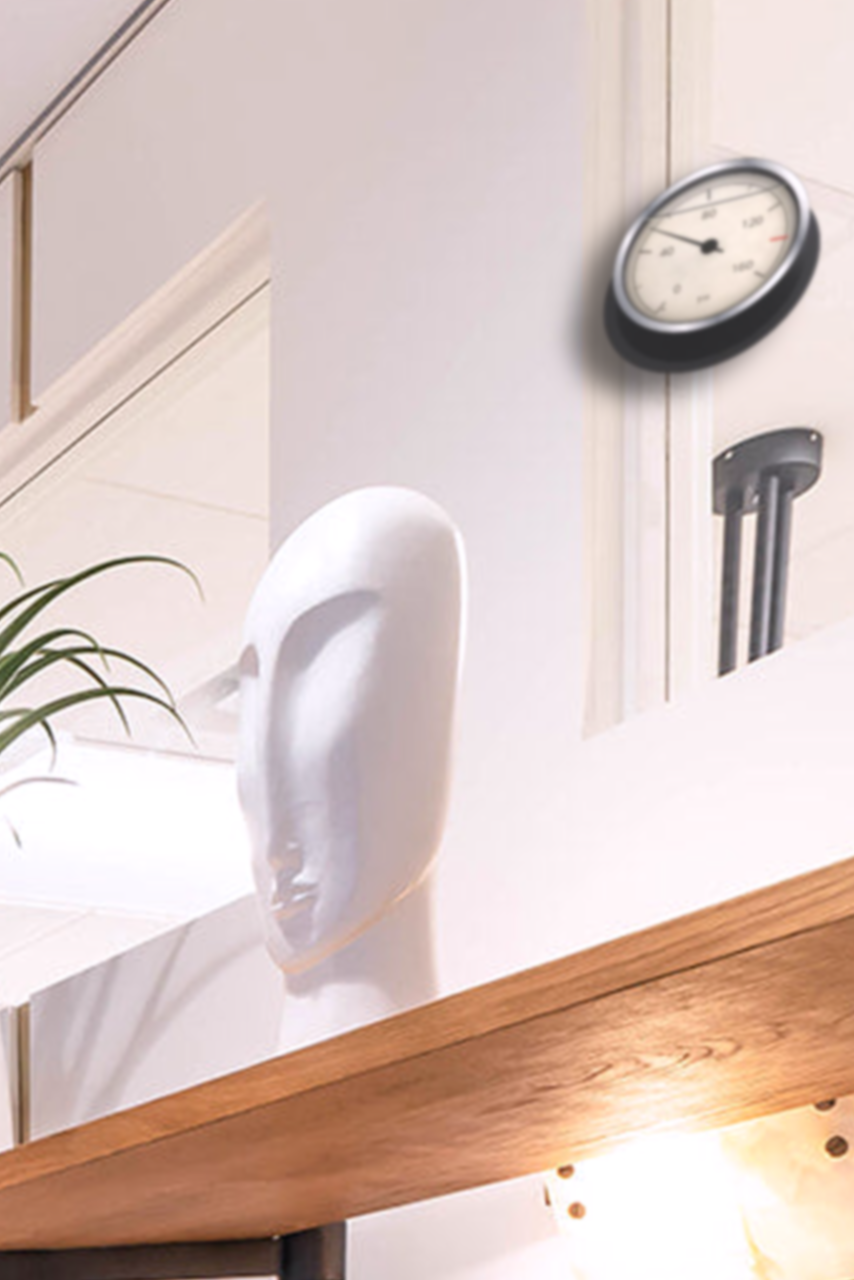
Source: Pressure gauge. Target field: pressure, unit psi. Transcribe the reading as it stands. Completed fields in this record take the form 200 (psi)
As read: 50 (psi)
